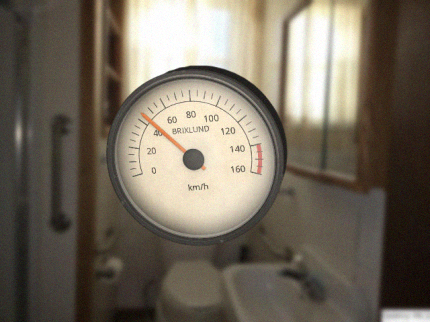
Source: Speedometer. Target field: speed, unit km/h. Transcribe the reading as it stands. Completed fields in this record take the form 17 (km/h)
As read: 45 (km/h)
